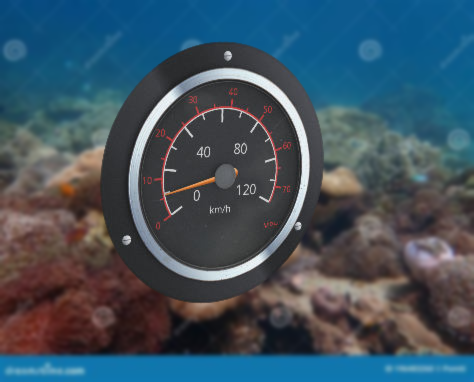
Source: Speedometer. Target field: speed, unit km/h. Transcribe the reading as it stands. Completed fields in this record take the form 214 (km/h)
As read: 10 (km/h)
